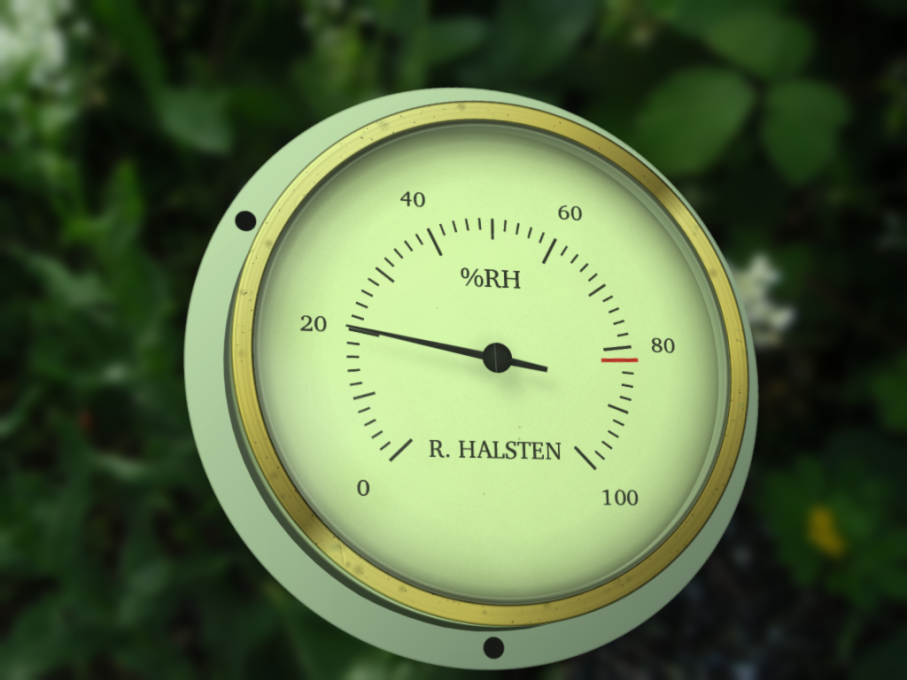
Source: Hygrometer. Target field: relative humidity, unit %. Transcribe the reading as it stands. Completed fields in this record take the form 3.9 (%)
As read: 20 (%)
